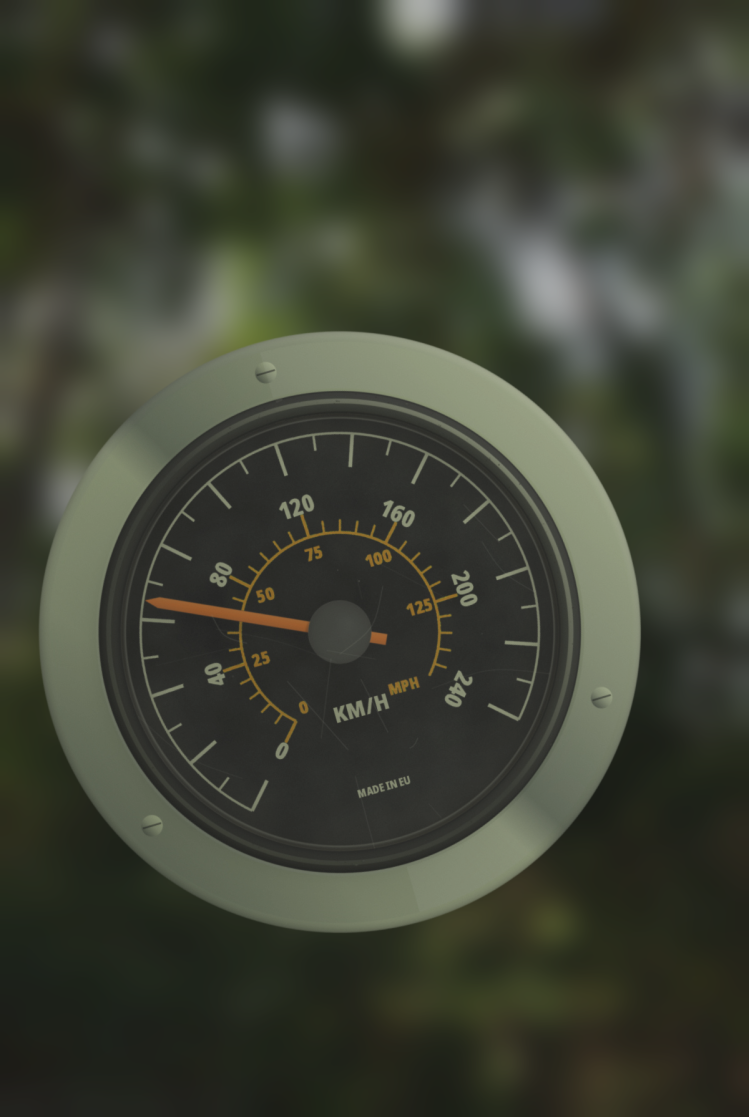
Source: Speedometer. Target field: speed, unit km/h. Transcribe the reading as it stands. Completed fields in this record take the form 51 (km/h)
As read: 65 (km/h)
